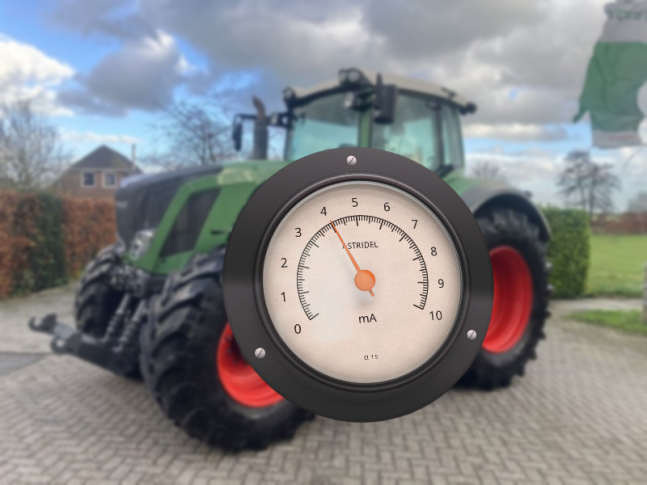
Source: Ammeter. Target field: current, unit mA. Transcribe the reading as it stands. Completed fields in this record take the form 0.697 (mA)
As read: 4 (mA)
